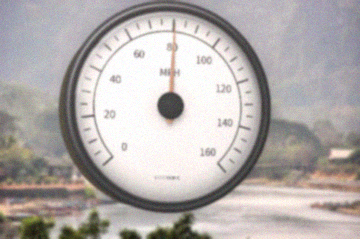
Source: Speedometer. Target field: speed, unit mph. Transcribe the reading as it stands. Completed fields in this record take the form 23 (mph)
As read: 80 (mph)
